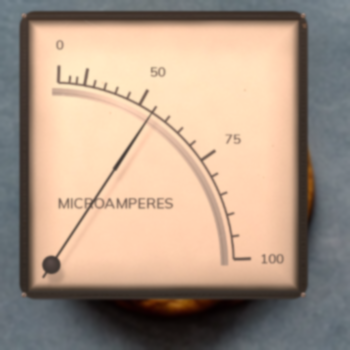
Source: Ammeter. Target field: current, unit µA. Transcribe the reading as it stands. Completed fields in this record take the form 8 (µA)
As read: 55 (µA)
